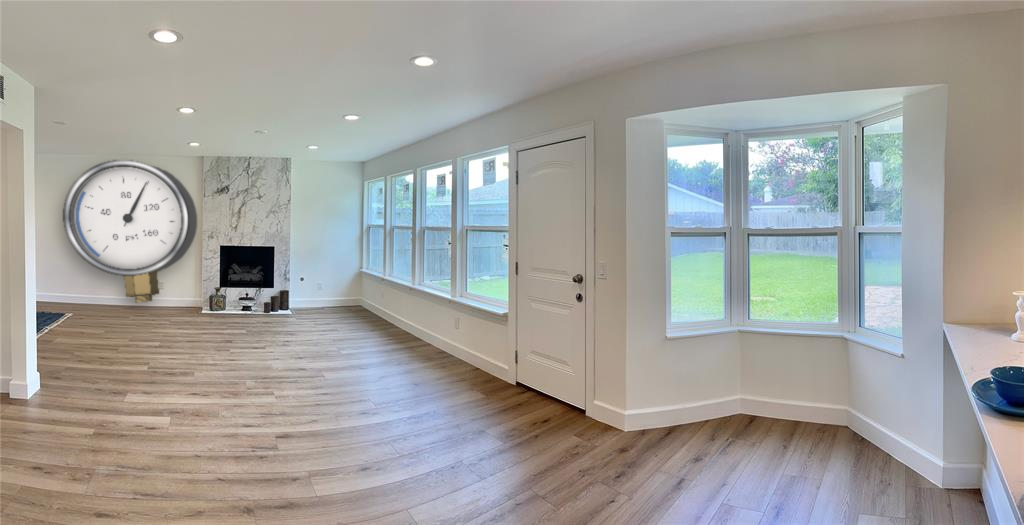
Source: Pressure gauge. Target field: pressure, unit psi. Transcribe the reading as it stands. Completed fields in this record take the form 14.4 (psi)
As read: 100 (psi)
